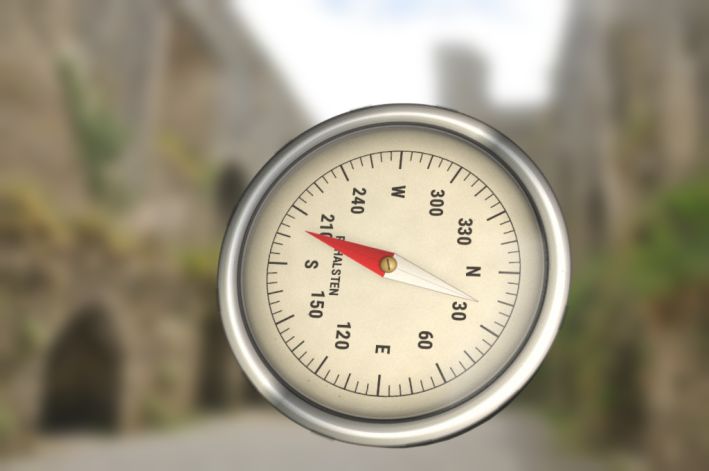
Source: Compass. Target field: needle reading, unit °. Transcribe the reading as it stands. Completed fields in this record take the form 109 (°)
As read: 200 (°)
